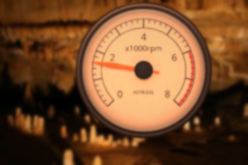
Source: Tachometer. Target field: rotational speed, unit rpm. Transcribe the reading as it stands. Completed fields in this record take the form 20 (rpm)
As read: 1600 (rpm)
